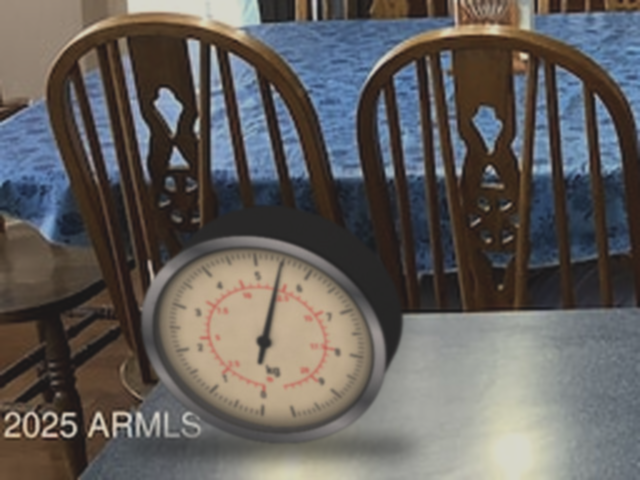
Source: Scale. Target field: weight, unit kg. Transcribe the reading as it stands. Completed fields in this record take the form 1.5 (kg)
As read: 5.5 (kg)
